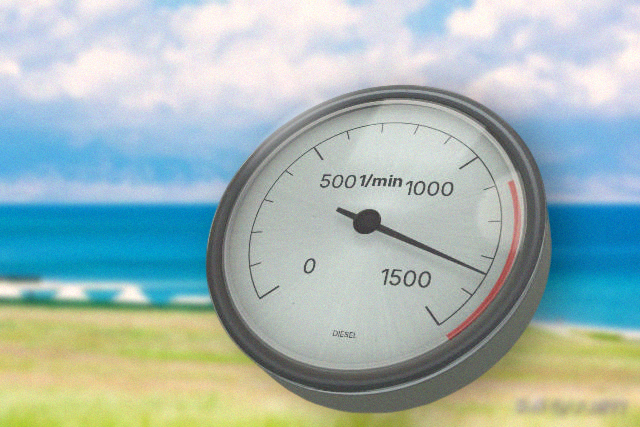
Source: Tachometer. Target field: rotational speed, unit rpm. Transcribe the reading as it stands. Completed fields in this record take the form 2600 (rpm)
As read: 1350 (rpm)
